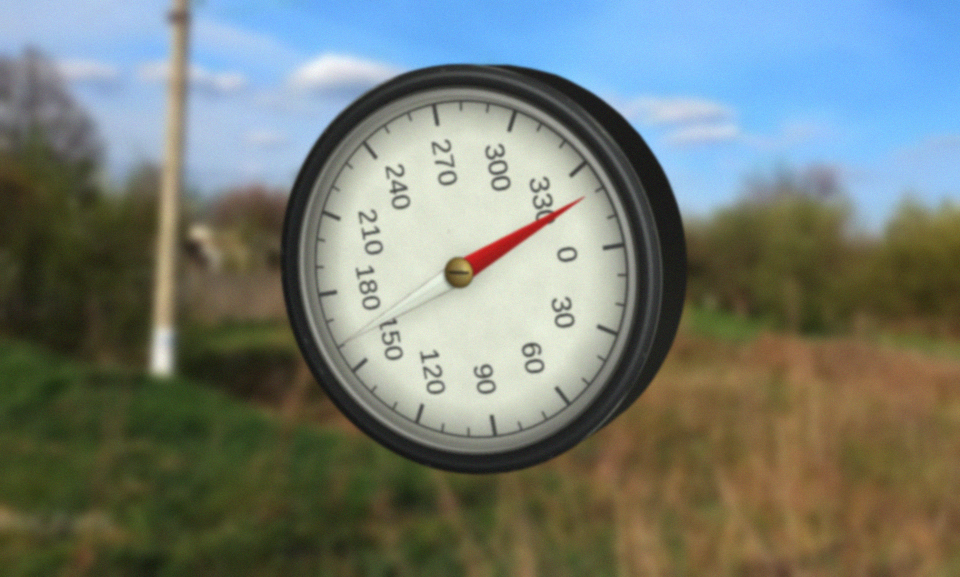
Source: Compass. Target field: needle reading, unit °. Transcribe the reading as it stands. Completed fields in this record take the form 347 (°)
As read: 340 (°)
